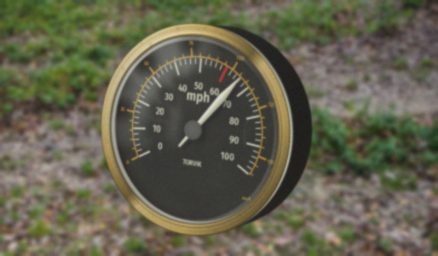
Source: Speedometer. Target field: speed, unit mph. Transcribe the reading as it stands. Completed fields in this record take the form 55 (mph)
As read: 66 (mph)
